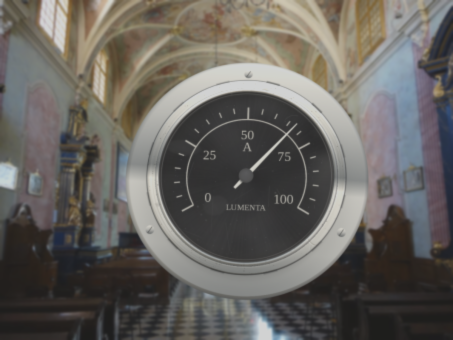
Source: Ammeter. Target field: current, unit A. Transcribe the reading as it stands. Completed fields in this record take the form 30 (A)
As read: 67.5 (A)
